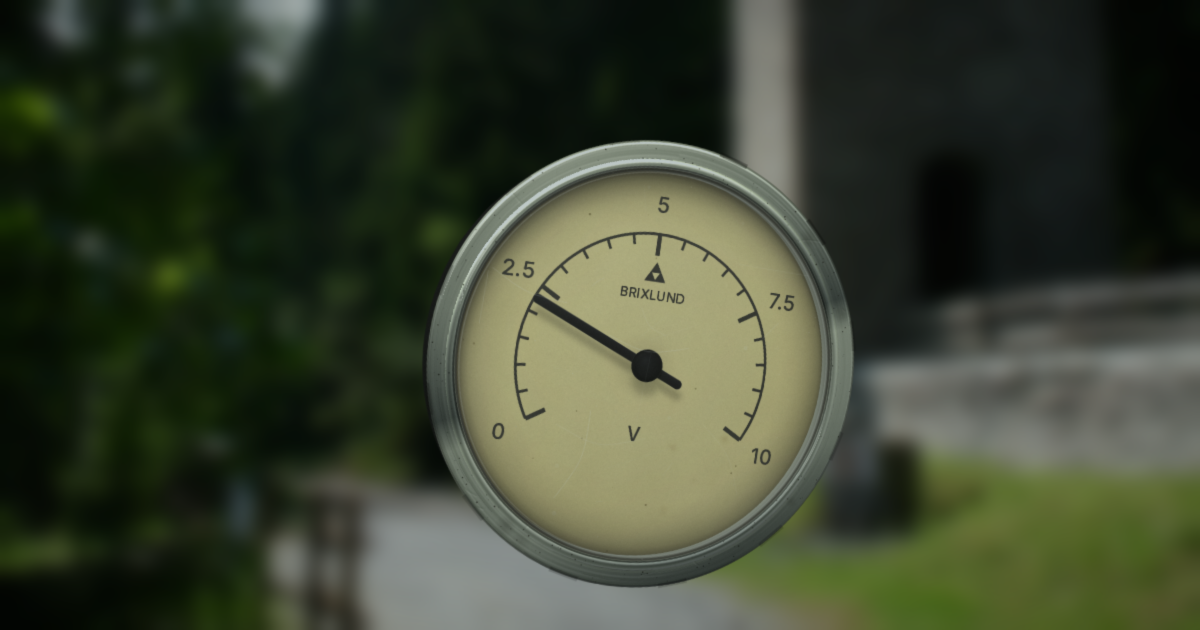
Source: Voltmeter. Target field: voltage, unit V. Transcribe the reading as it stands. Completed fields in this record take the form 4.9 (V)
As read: 2.25 (V)
